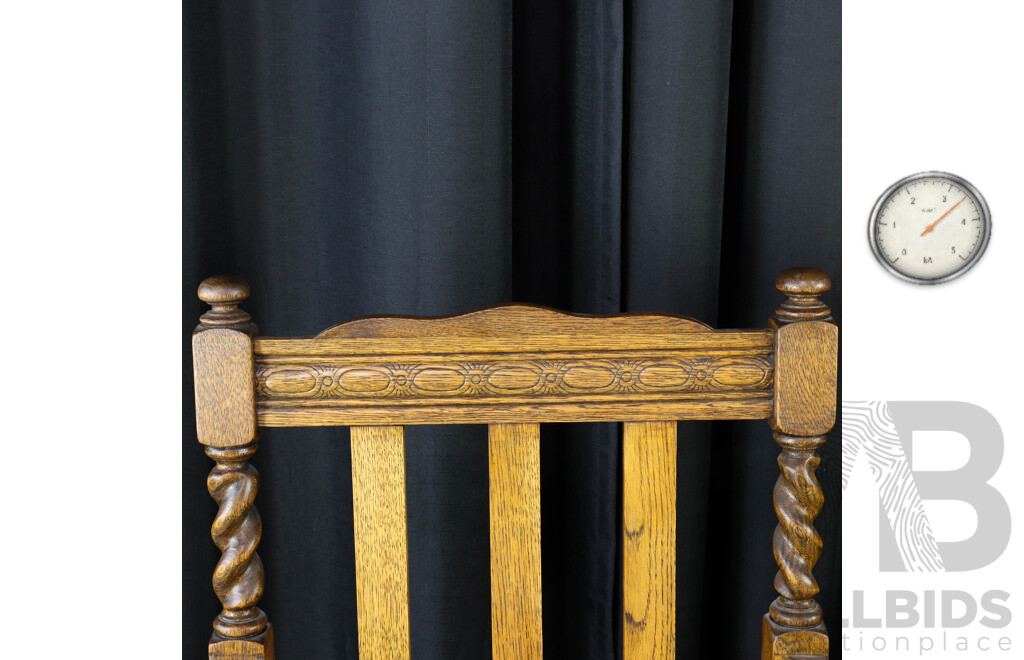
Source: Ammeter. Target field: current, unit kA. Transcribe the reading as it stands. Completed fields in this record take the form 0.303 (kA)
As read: 3.4 (kA)
